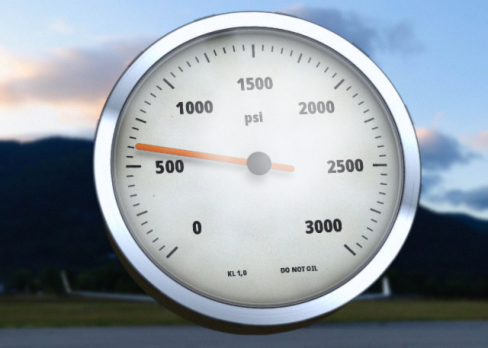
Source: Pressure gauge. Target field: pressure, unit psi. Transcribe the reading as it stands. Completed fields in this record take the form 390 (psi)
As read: 600 (psi)
